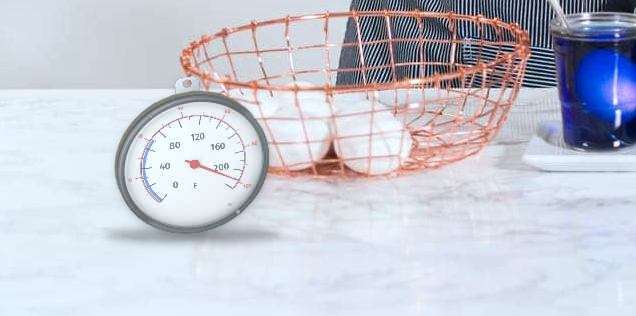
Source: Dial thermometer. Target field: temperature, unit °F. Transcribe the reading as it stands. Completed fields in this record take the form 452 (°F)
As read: 210 (°F)
